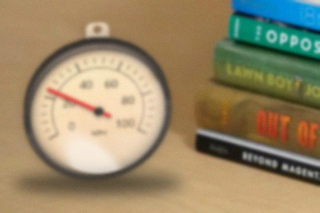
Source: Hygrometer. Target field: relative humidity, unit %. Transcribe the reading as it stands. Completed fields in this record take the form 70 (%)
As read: 24 (%)
